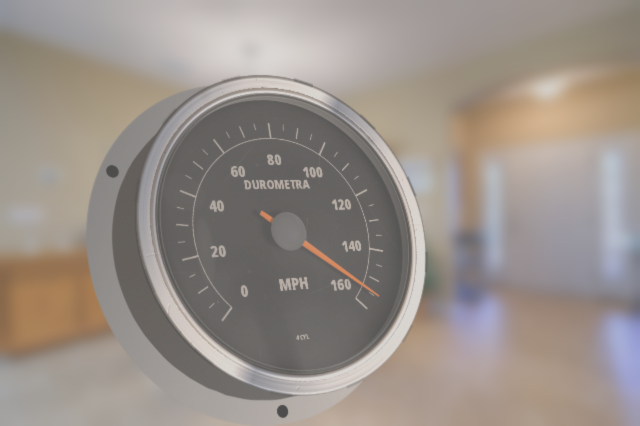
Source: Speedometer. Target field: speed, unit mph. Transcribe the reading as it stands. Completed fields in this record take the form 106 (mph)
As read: 155 (mph)
